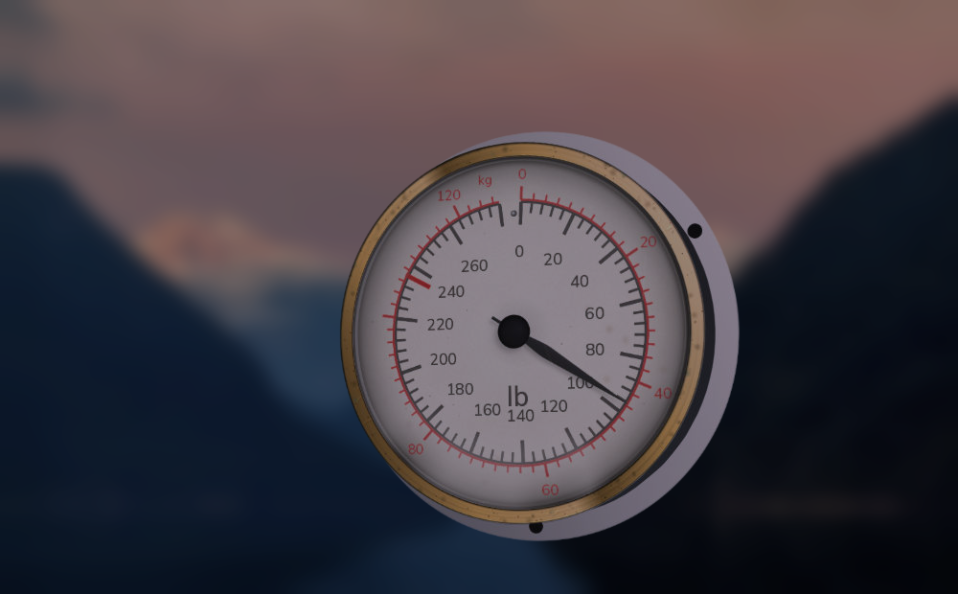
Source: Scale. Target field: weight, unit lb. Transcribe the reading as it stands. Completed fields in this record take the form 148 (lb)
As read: 96 (lb)
